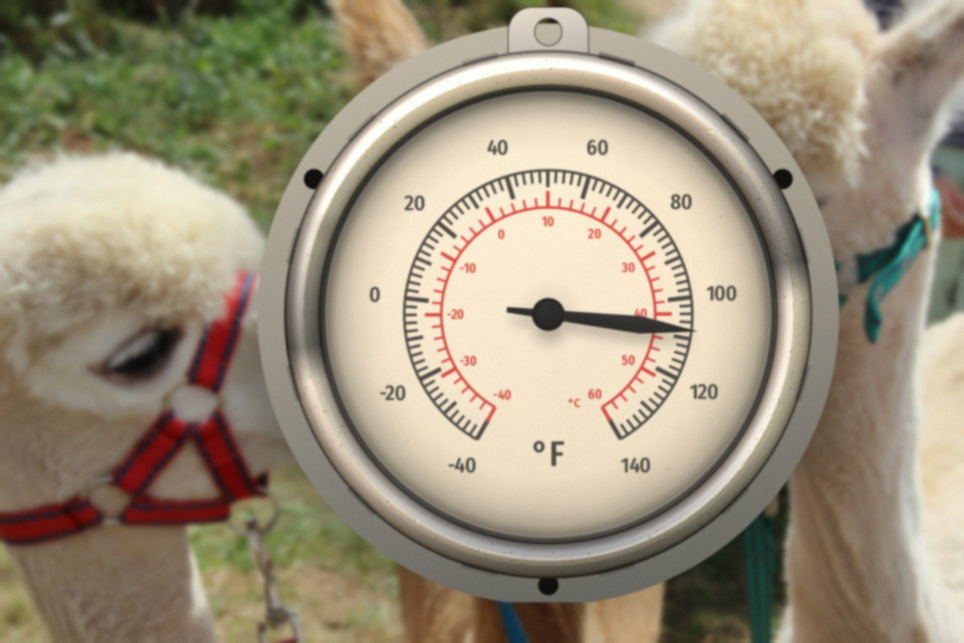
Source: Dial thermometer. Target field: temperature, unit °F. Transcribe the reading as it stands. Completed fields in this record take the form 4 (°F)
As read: 108 (°F)
